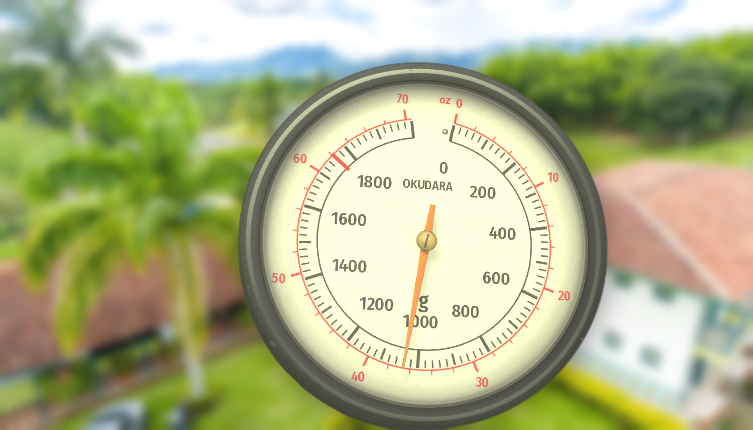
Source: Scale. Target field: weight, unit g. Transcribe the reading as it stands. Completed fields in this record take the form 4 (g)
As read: 1040 (g)
